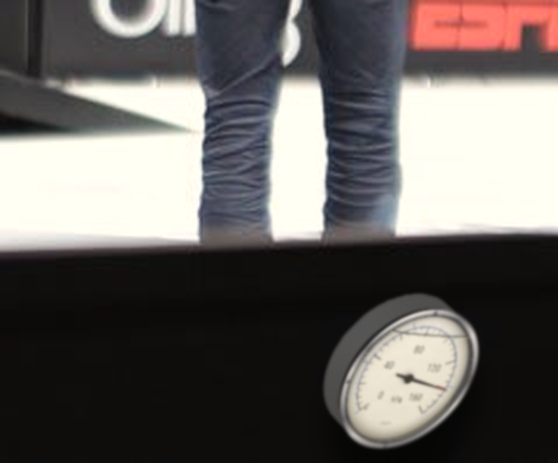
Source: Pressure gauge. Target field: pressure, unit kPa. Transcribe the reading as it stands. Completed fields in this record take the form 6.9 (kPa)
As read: 140 (kPa)
